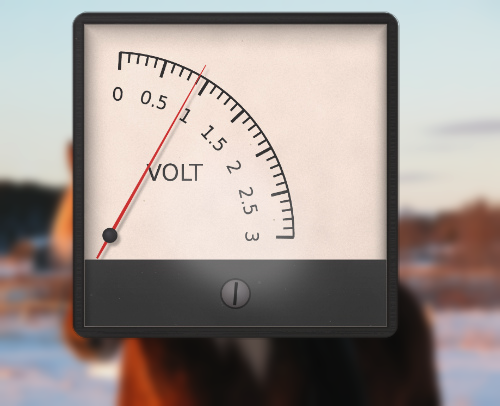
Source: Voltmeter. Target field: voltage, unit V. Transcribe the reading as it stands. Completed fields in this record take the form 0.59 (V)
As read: 0.9 (V)
